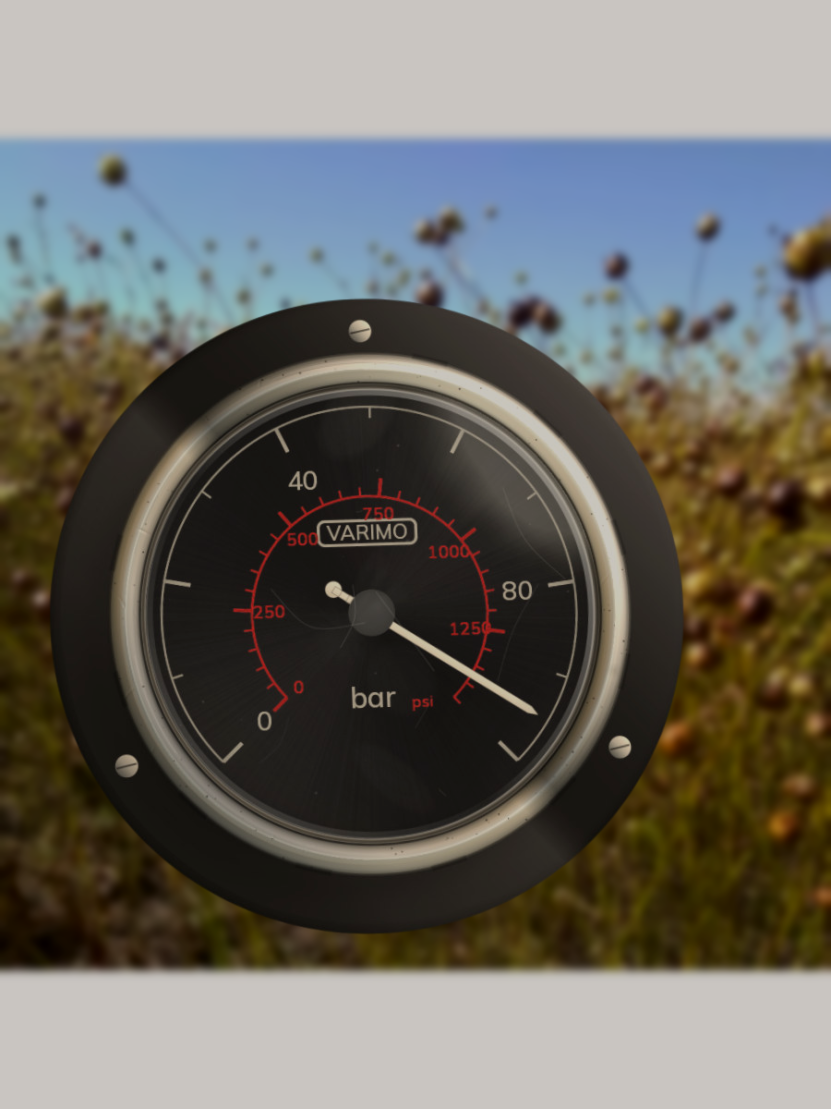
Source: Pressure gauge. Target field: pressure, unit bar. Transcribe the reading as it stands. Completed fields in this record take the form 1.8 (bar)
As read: 95 (bar)
